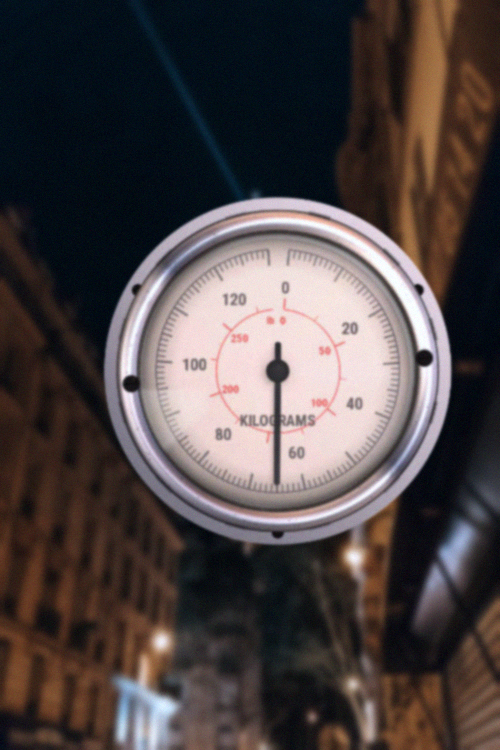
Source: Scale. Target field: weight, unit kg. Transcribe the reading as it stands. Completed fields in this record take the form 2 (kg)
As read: 65 (kg)
